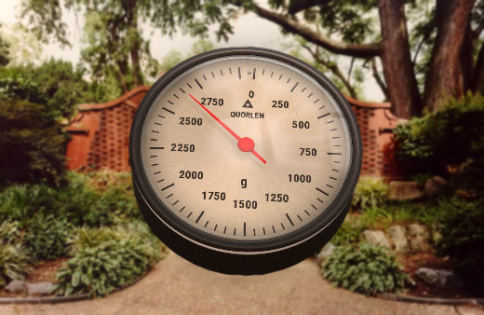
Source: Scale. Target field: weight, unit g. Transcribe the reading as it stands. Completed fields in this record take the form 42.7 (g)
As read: 2650 (g)
